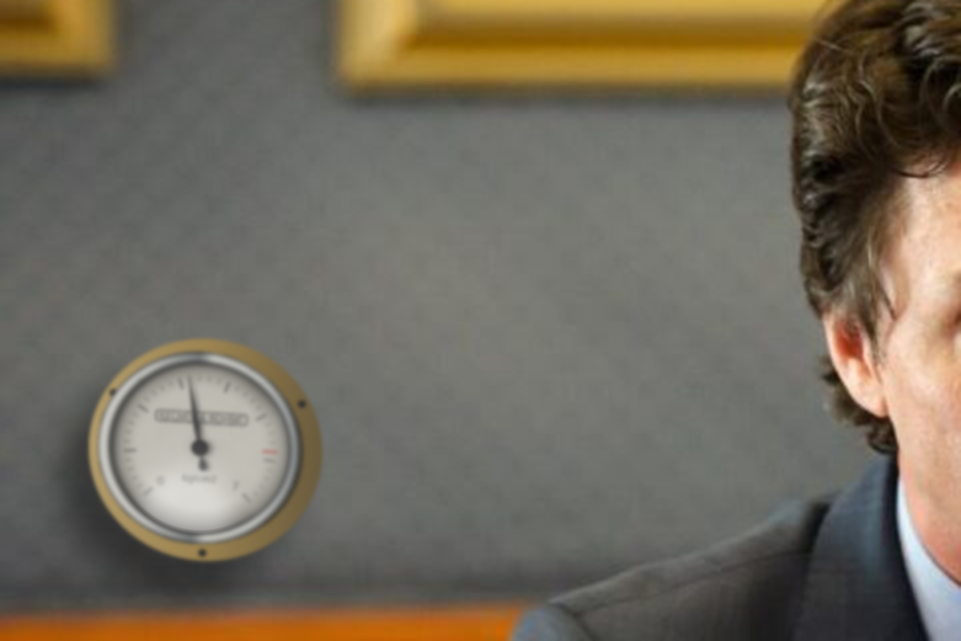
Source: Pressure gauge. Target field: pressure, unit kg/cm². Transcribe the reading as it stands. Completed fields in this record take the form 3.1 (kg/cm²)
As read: 3.2 (kg/cm²)
